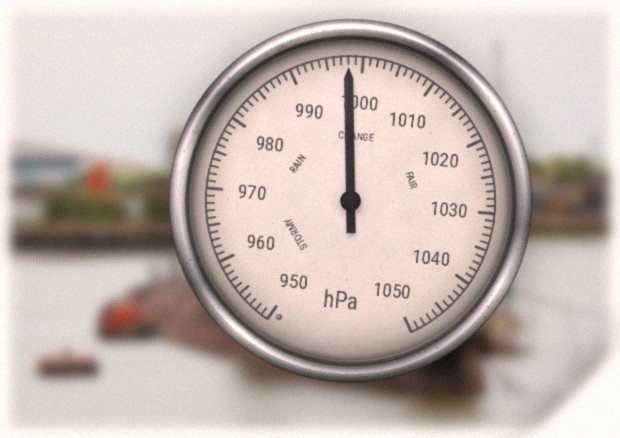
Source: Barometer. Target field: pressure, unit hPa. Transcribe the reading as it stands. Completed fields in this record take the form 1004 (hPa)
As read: 998 (hPa)
